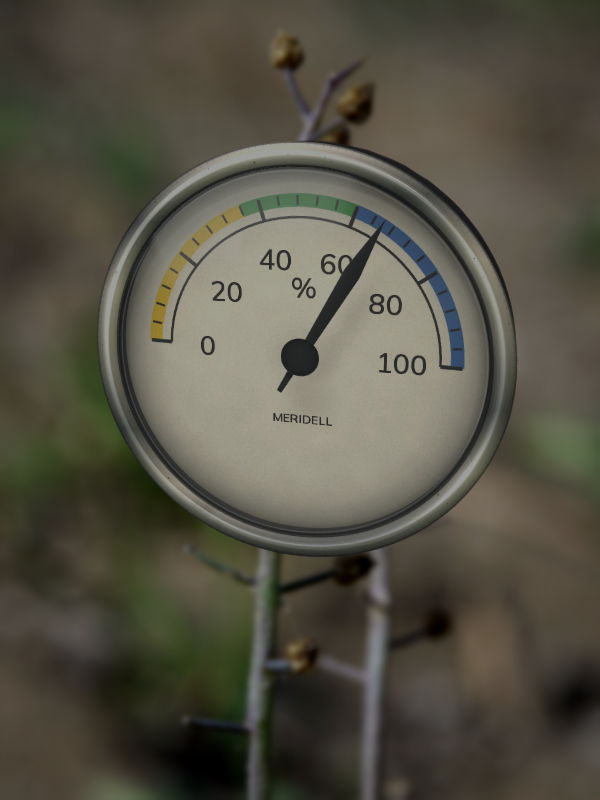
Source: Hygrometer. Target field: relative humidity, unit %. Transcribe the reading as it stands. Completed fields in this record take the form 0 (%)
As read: 66 (%)
